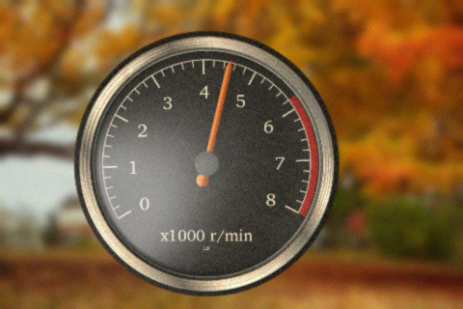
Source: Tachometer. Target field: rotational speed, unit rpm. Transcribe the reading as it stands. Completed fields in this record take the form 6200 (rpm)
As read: 4500 (rpm)
